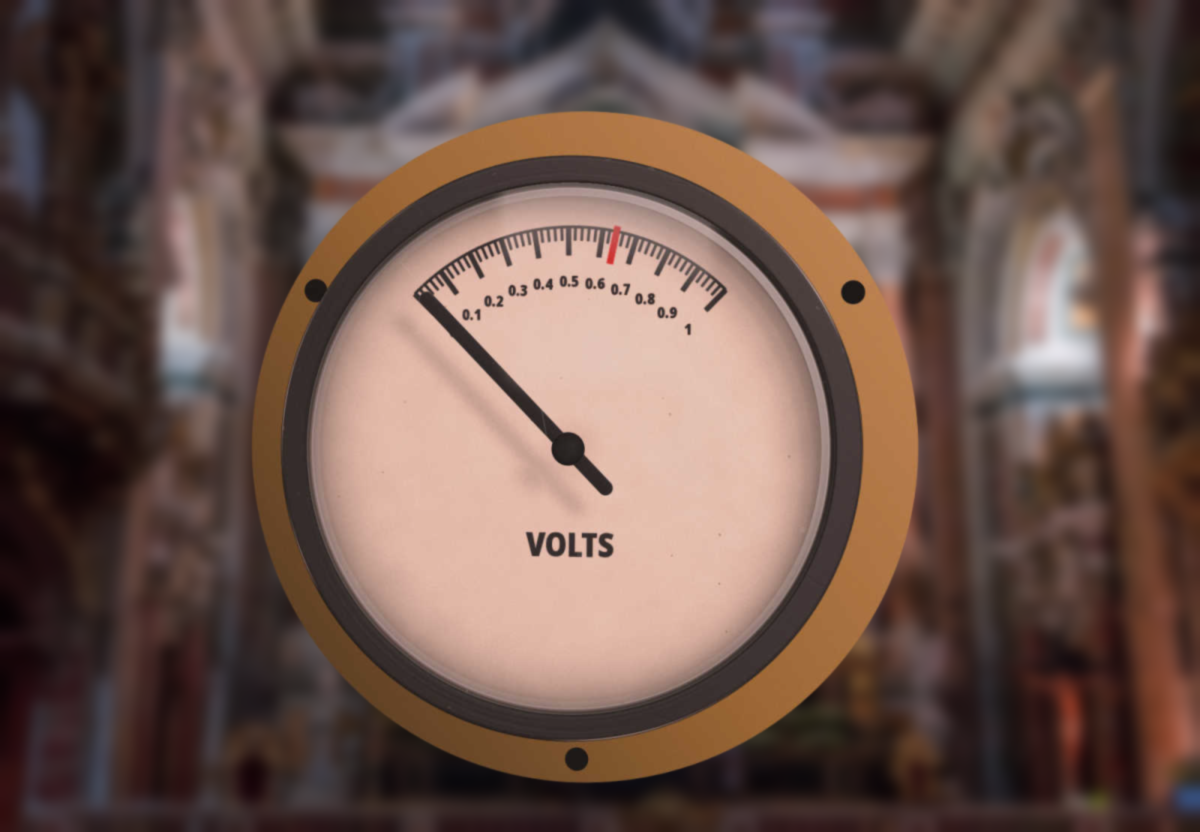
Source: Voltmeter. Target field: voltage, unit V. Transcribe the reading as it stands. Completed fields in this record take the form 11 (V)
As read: 0.02 (V)
